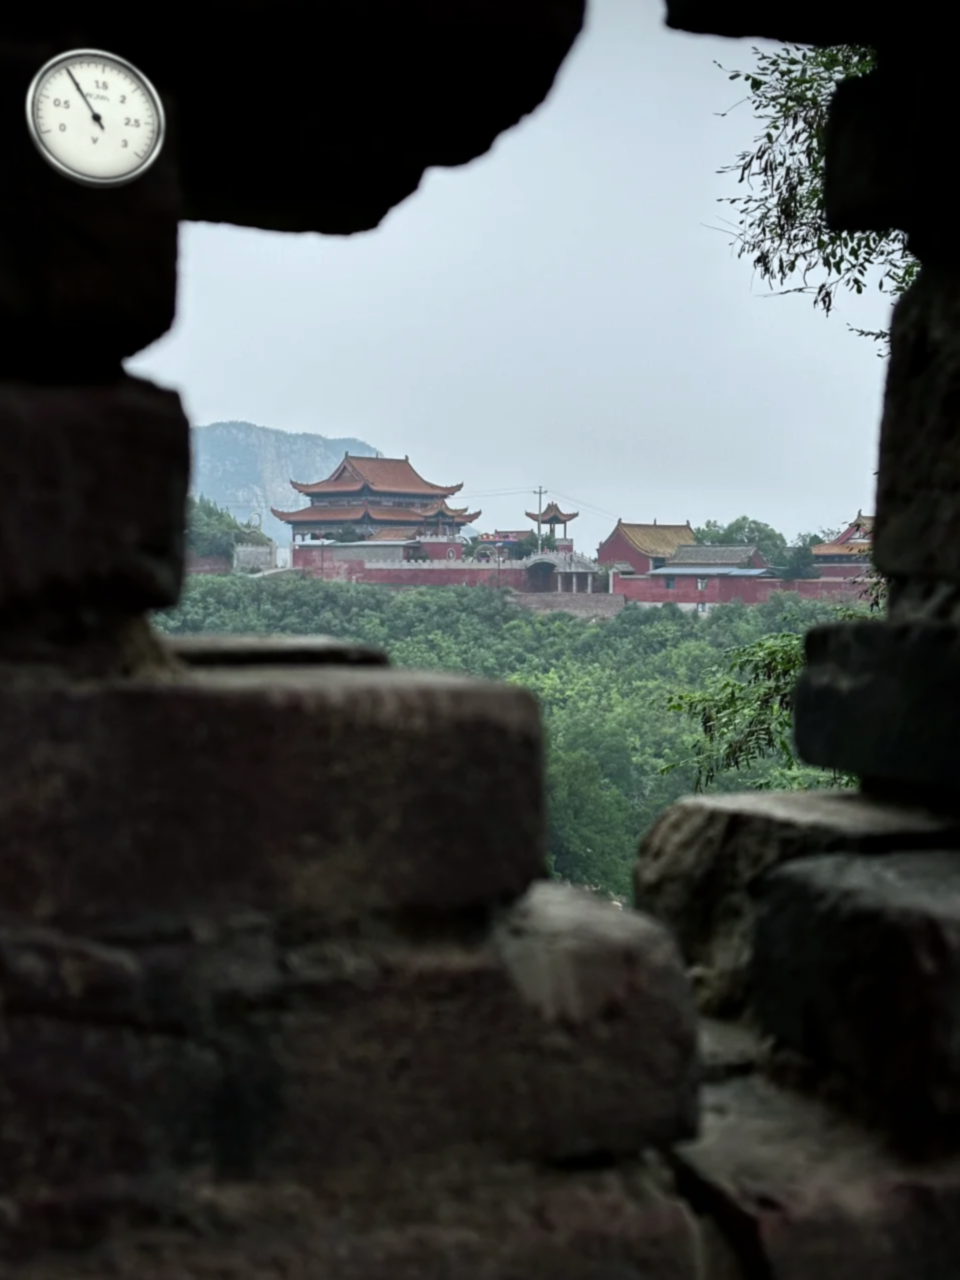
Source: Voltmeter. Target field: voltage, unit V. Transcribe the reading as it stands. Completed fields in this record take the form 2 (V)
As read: 1 (V)
